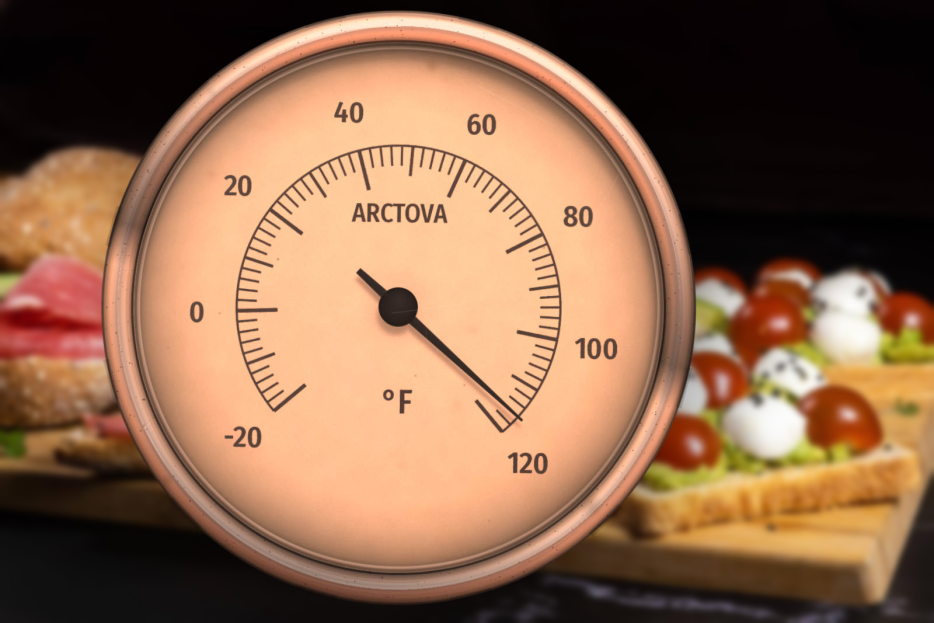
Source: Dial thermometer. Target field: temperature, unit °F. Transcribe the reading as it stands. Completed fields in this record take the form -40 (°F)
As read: 116 (°F)
